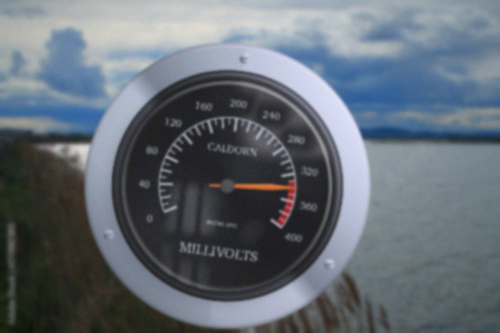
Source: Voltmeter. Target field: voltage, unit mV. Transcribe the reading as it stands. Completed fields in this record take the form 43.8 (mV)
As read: 340 (mV)
